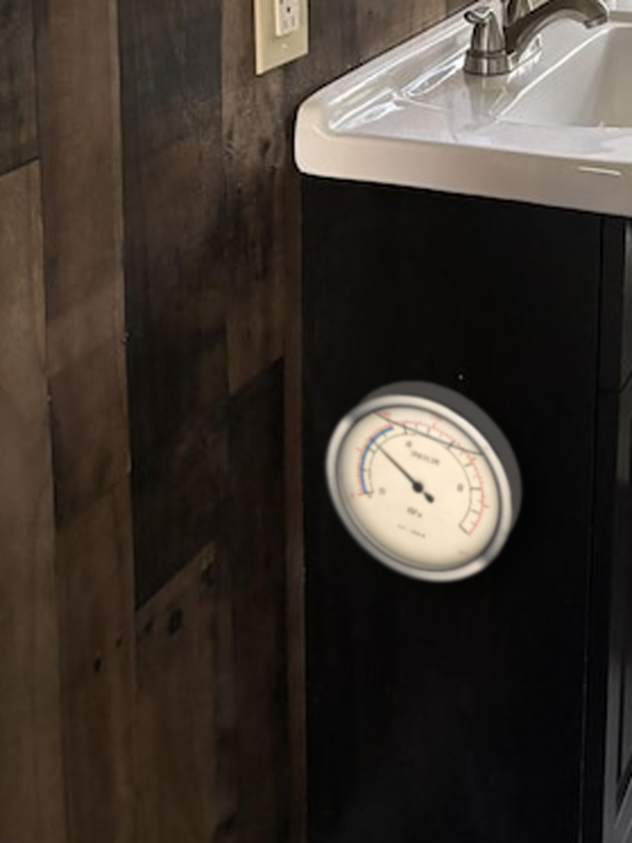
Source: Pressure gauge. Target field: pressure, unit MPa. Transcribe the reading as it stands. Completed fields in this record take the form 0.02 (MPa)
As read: 2.5 (MPa)
